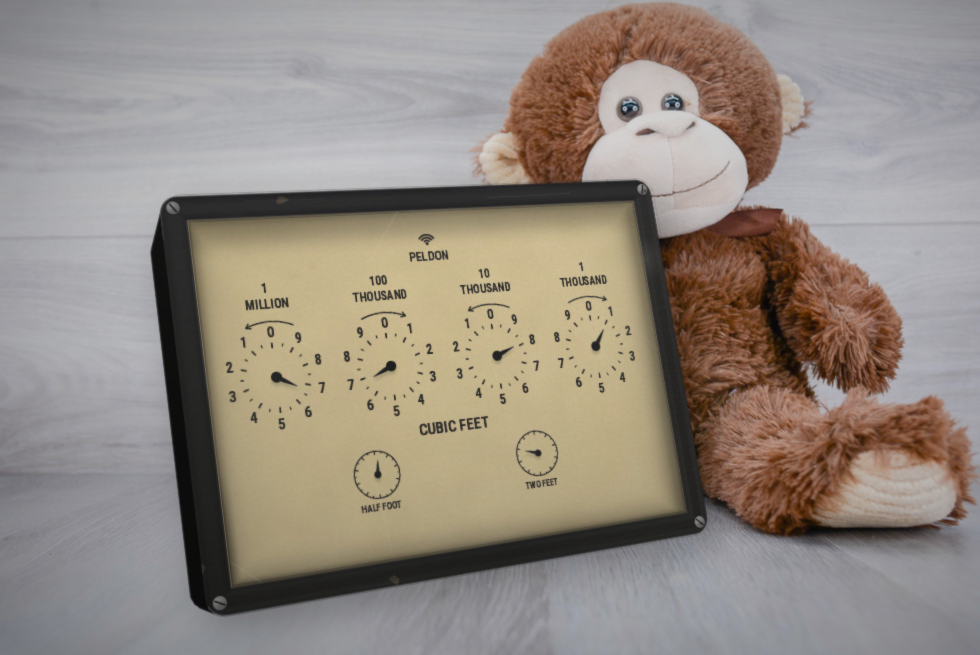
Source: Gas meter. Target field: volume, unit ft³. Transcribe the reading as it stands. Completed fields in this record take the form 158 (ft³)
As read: 668100 (ft³)
